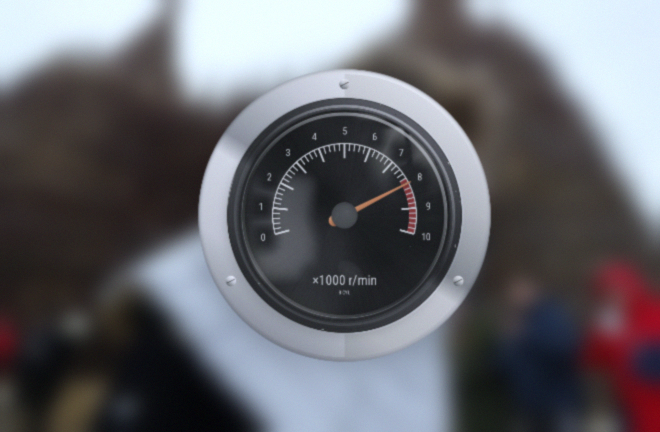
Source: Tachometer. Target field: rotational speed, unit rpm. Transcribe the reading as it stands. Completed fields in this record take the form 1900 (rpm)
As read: 8000 (rpm)
